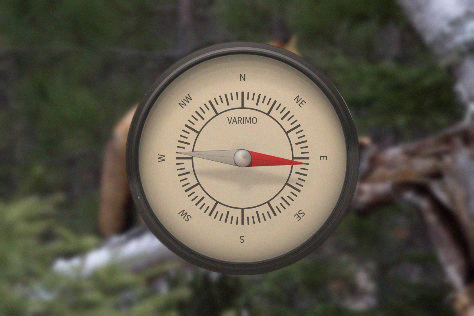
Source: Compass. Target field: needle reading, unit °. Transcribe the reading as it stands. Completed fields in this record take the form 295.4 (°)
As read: 95 (°)
